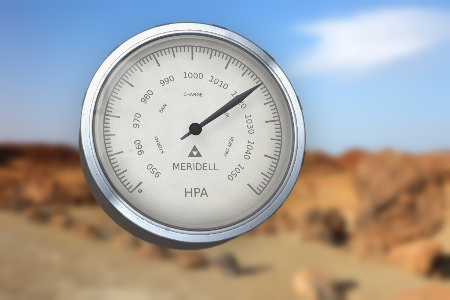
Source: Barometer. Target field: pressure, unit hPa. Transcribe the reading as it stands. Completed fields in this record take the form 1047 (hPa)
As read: 1020 (hPa)
